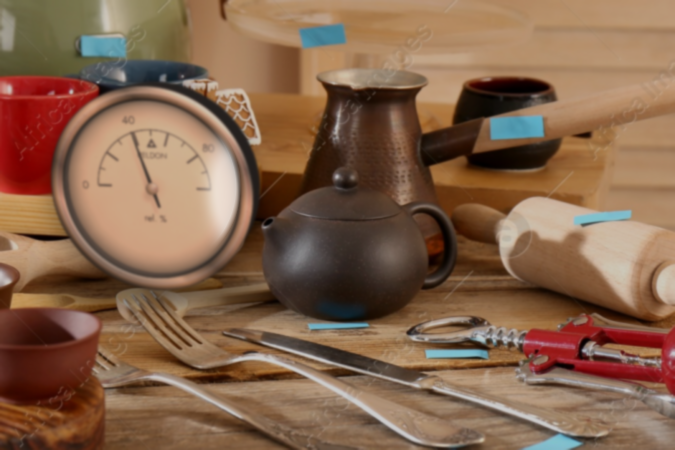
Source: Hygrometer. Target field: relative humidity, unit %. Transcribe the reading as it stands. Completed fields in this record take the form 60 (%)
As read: 40 (%)
